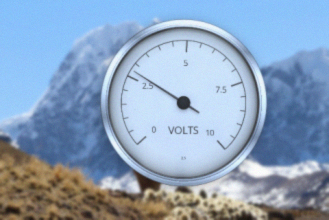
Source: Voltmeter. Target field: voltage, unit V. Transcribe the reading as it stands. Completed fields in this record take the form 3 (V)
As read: 2.75 (V)
